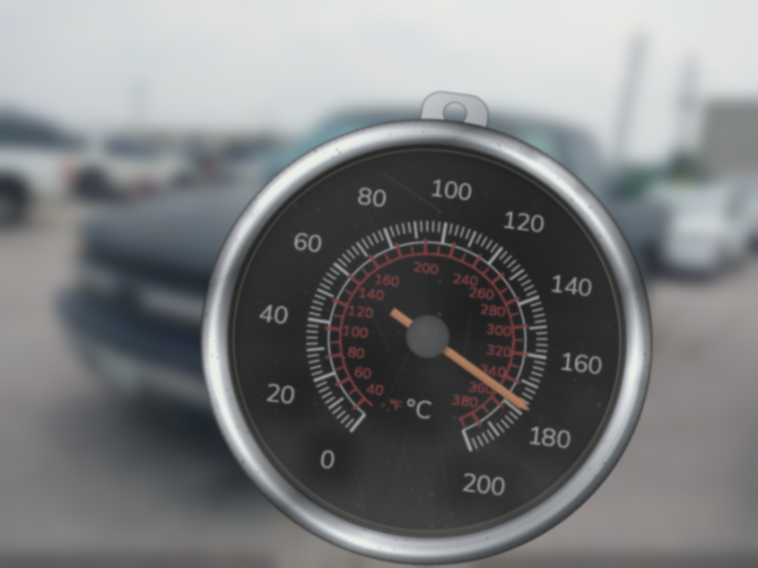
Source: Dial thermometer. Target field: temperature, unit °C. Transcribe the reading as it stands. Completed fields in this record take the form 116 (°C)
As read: 178 (°C)
